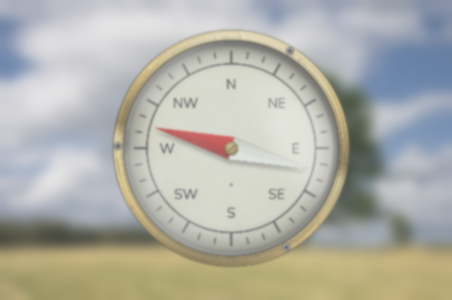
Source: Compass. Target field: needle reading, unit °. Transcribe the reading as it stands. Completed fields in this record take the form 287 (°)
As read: 285 (°)
